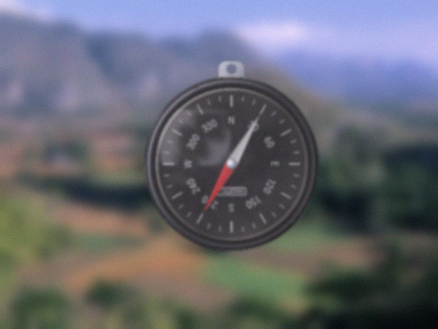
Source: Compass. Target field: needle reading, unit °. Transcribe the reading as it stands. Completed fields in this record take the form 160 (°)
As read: 210 (°)
